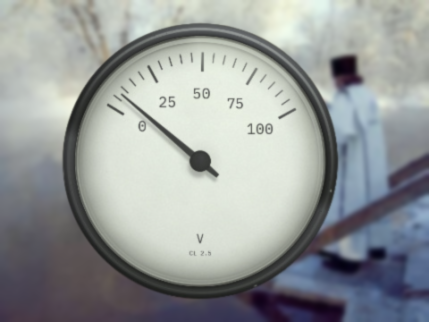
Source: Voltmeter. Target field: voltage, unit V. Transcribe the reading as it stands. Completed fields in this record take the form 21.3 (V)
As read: 7.5 (V)
